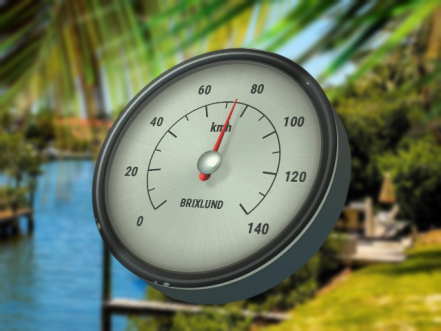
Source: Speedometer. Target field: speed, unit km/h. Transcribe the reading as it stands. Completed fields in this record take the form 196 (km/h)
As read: 75 (km/h)
